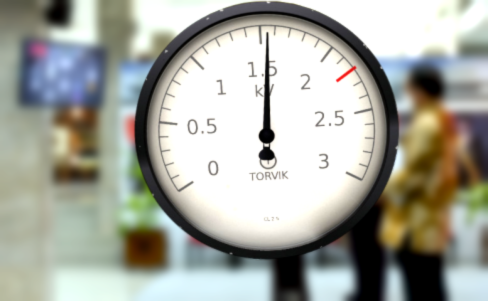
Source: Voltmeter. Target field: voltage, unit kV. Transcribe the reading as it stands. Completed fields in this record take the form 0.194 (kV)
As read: 1.55 (kV)
